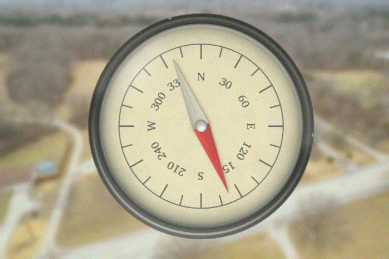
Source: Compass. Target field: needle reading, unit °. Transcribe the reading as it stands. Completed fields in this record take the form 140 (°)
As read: 157.5 (°)
